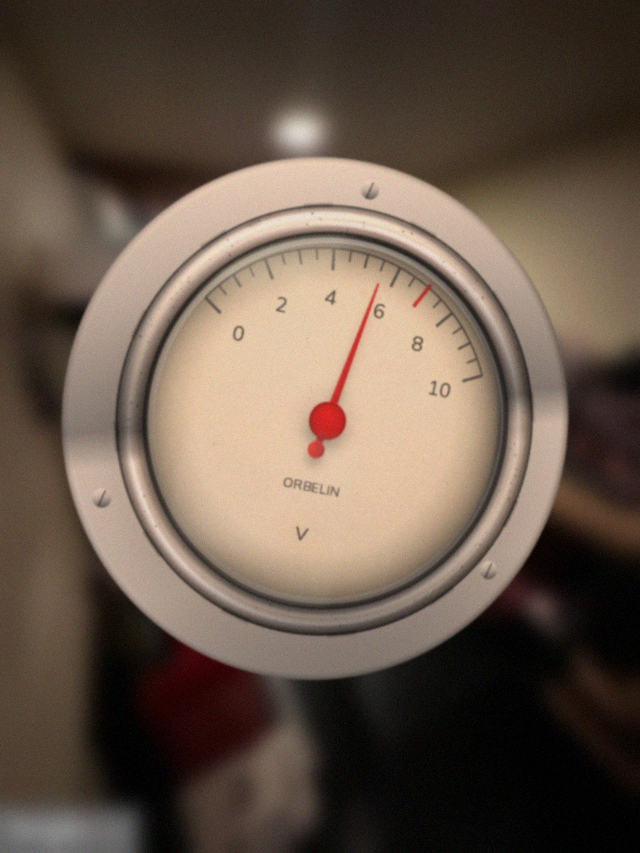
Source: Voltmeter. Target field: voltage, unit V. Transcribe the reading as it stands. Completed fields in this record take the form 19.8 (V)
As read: 5.5 (V)
